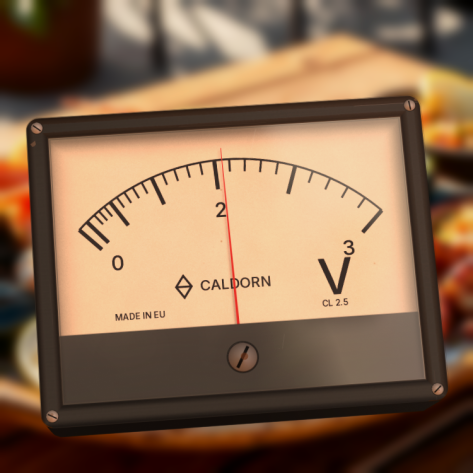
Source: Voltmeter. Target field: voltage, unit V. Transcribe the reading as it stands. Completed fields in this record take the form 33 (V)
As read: 2.05 (V)
